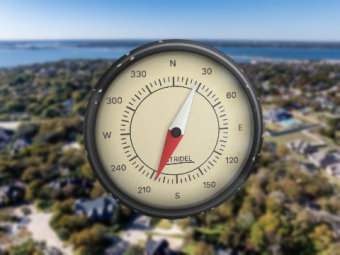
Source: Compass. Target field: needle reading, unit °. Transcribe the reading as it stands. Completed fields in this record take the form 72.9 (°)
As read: 205 (°)
